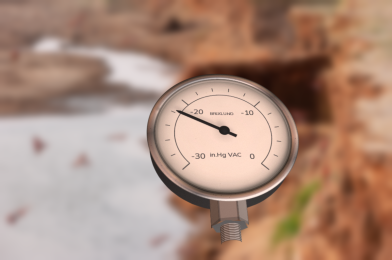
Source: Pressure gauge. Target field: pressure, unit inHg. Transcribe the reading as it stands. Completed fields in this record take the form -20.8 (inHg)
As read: -22 (inHg)
